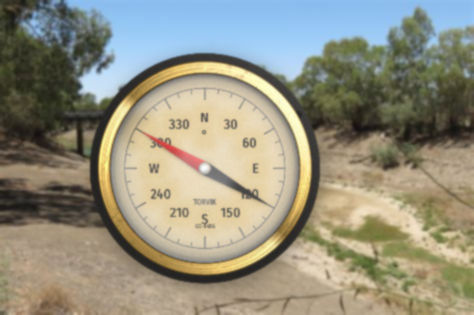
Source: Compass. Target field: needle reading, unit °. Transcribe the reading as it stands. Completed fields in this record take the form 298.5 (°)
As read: 300 (°)
